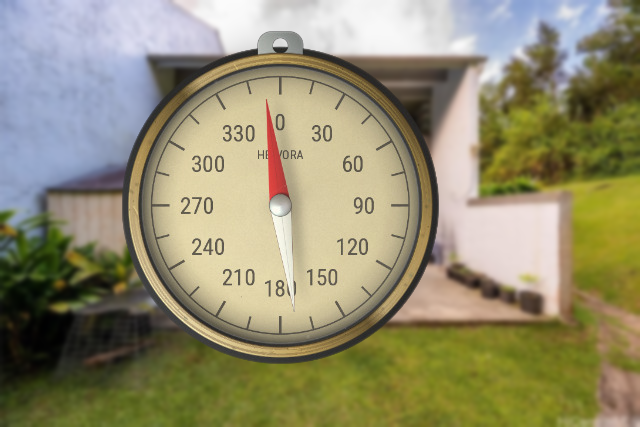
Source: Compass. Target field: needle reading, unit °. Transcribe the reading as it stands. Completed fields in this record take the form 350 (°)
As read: 352.5 (°)
